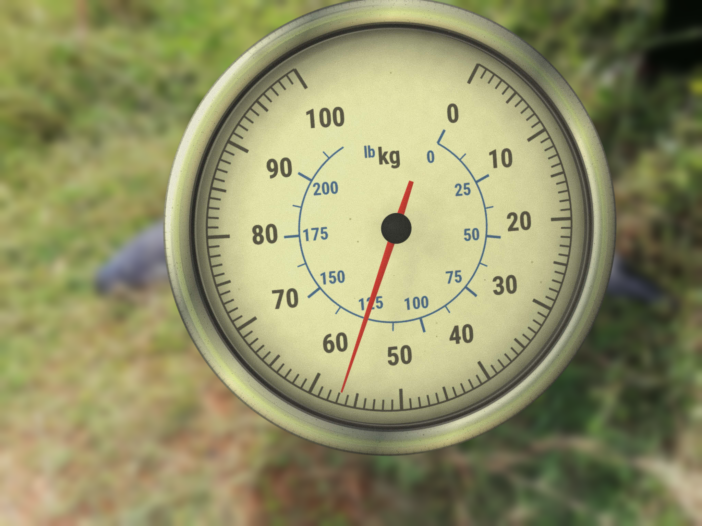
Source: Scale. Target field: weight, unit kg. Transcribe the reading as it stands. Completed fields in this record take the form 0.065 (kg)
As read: 57 (kg)
